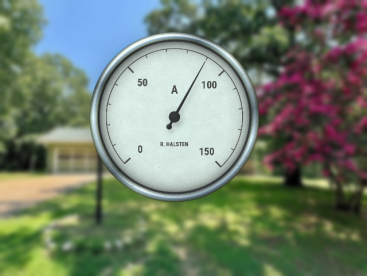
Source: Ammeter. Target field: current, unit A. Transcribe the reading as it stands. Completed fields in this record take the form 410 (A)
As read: 90 (A)
